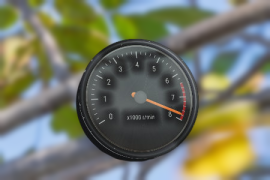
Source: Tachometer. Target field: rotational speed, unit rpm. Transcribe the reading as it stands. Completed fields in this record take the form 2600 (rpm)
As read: 7800 (rpm)
